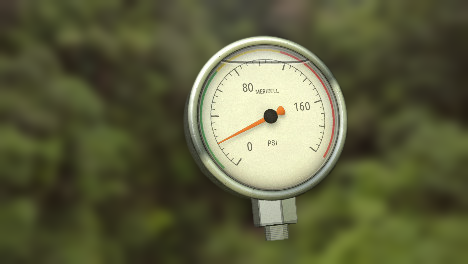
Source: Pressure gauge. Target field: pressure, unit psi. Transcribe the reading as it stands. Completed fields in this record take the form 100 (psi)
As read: 20 (psi)
